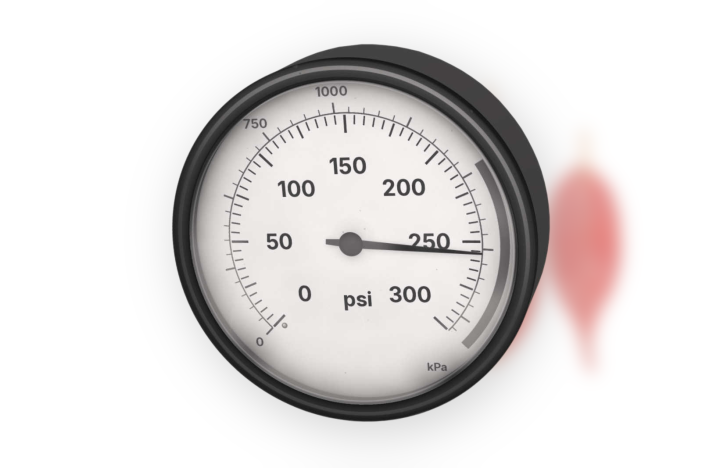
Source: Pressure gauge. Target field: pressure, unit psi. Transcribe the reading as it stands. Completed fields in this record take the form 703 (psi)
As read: 255 (psi)
